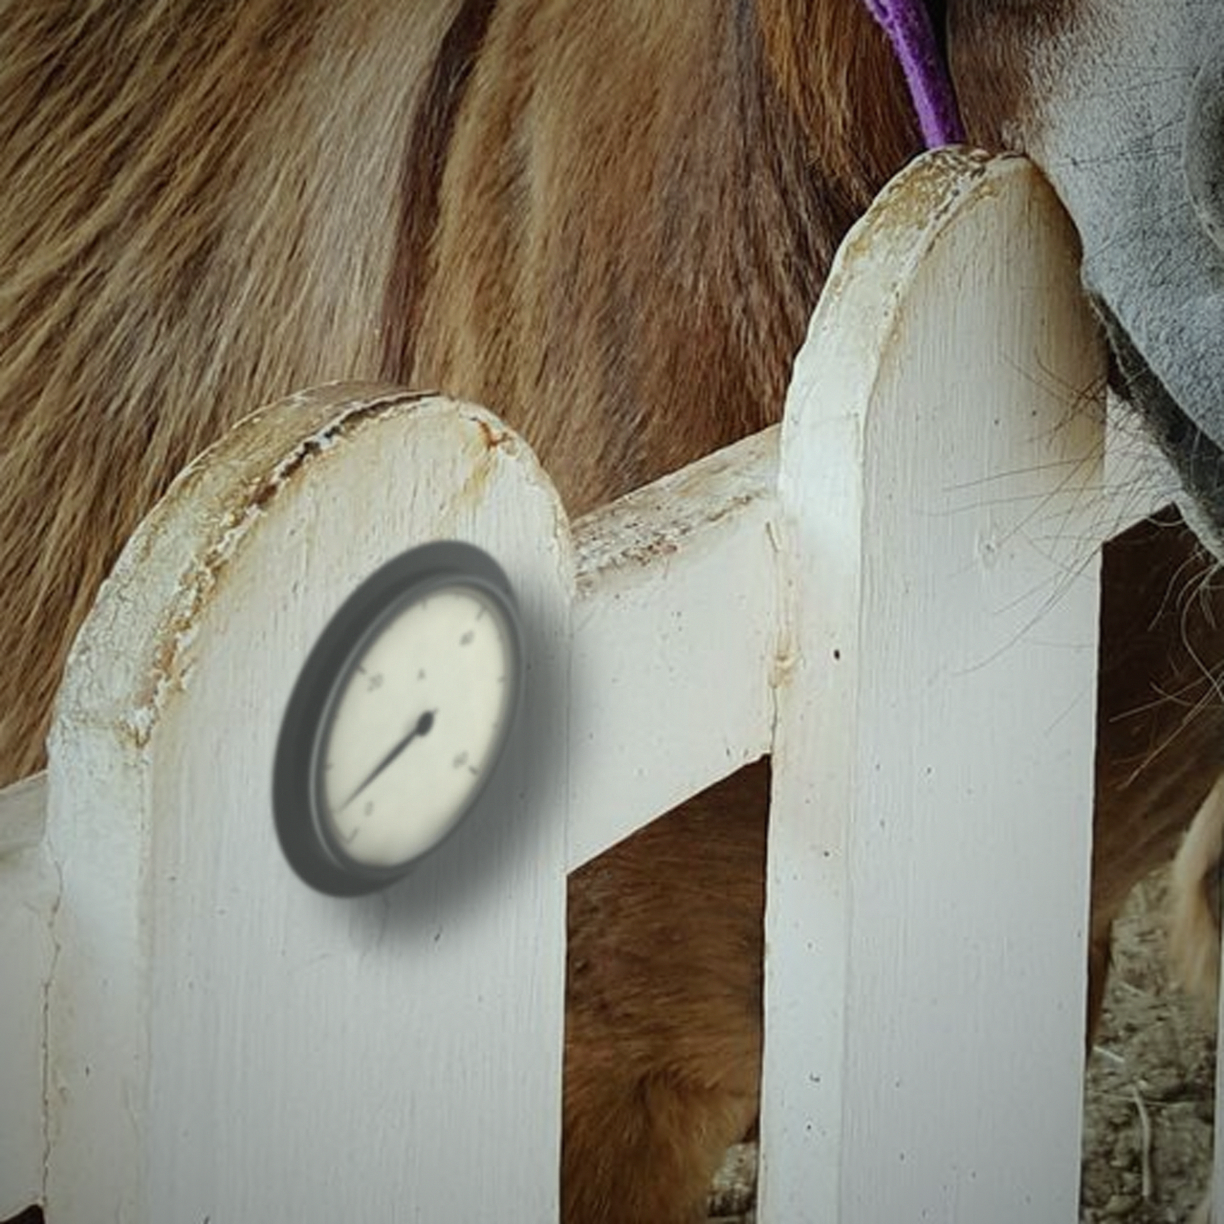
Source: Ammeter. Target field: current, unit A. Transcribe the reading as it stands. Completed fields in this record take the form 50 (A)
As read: 5 (A)
